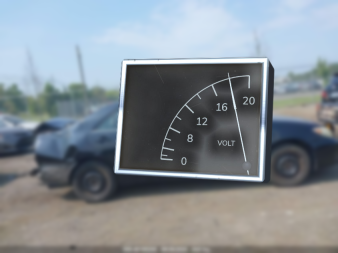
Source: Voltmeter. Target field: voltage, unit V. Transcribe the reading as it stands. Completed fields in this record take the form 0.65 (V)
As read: 18 (V)
